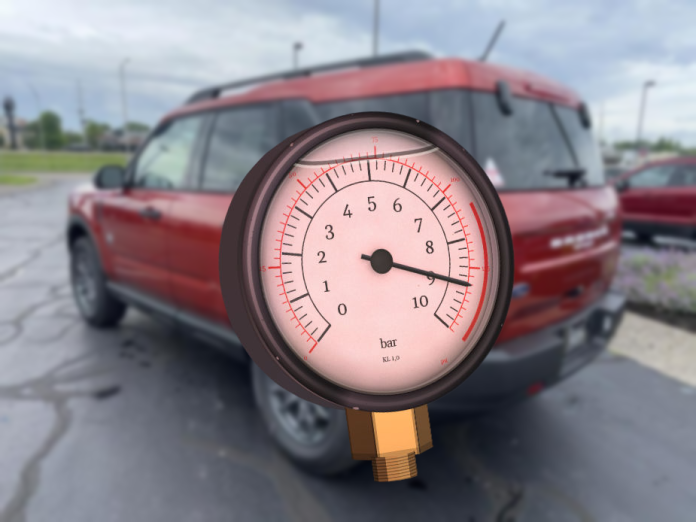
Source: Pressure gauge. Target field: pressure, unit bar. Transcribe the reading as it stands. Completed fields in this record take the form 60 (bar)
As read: 9 (bar)
